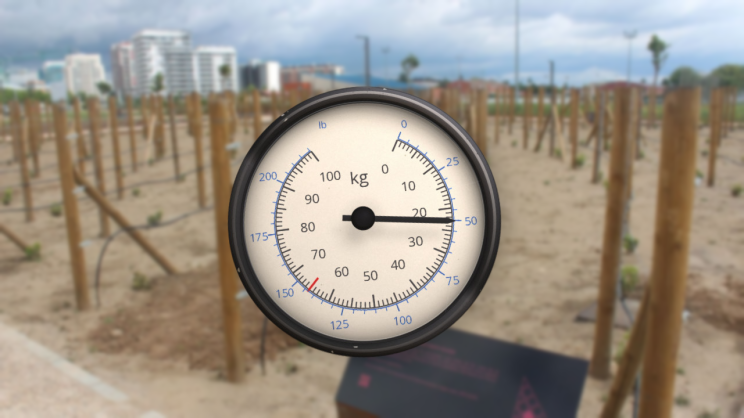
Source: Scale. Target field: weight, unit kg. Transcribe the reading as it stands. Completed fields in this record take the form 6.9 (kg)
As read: 23 (kg)
